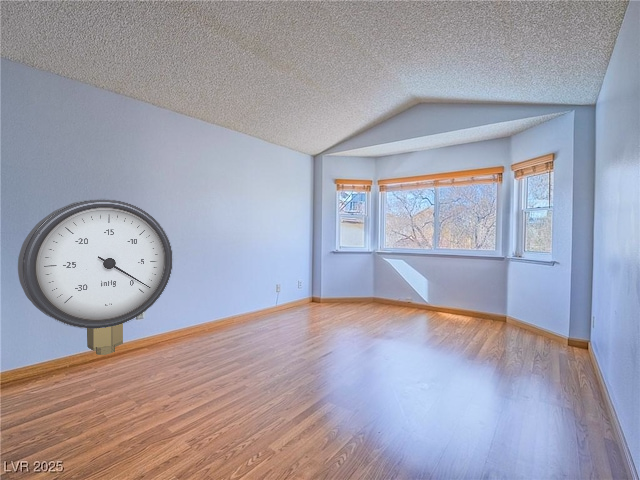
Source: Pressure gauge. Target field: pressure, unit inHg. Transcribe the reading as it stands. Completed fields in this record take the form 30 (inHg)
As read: -1 (inHg)
